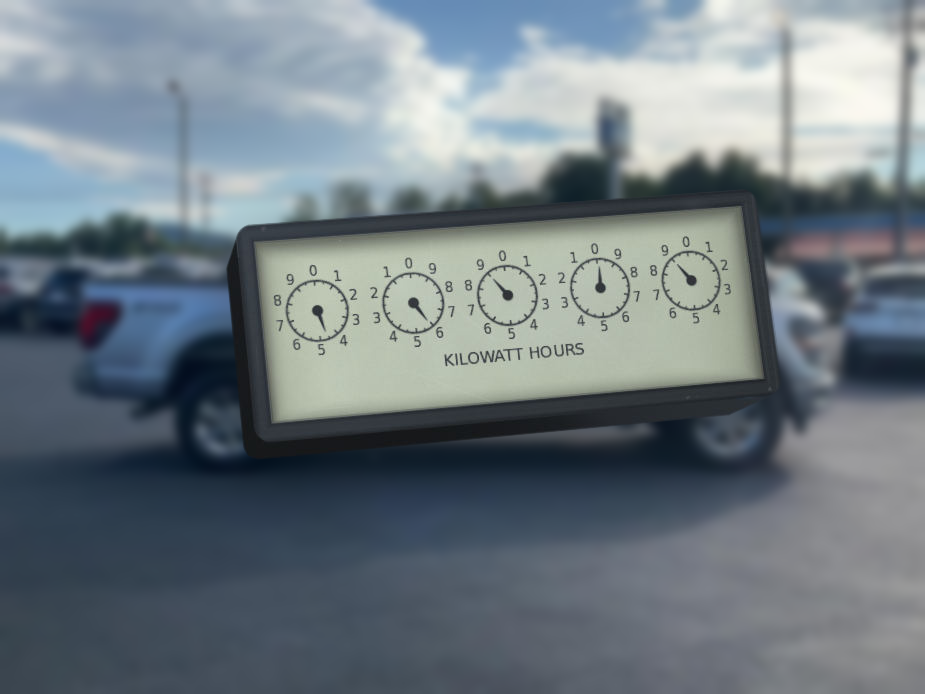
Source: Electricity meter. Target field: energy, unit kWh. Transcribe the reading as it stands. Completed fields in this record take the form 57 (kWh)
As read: 45899 (kWh)
